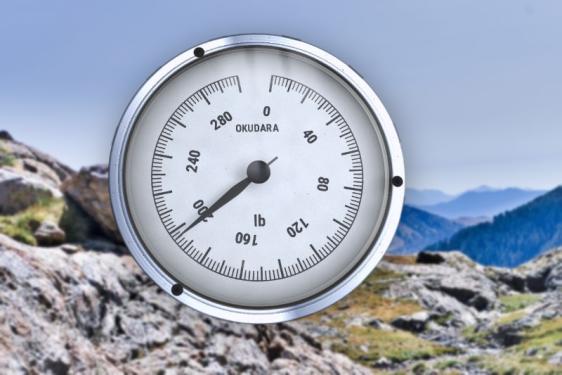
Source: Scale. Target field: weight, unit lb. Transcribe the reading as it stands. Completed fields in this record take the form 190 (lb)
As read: 196 (lb)
